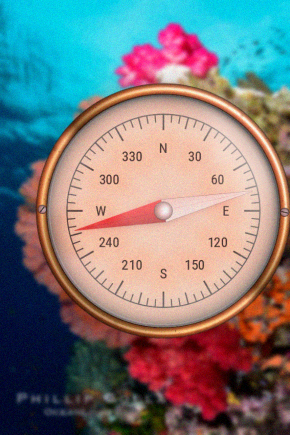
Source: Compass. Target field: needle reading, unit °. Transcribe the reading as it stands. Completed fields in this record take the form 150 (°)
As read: 257.5 (°)
